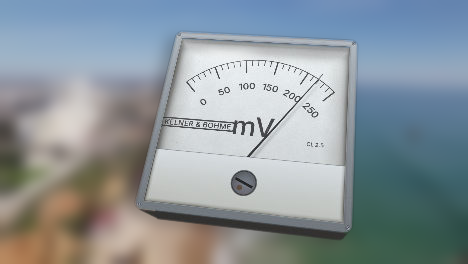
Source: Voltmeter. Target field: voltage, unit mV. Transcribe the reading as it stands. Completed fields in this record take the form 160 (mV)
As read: 220 (mV)
